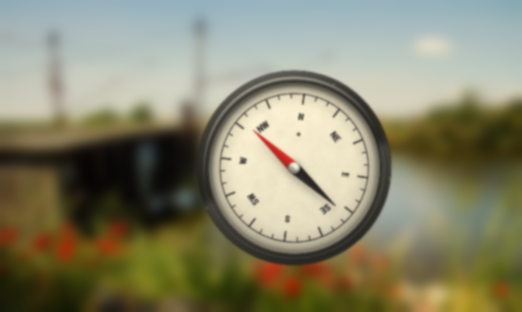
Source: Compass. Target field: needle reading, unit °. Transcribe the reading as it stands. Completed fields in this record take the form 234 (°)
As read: 305 (°)
